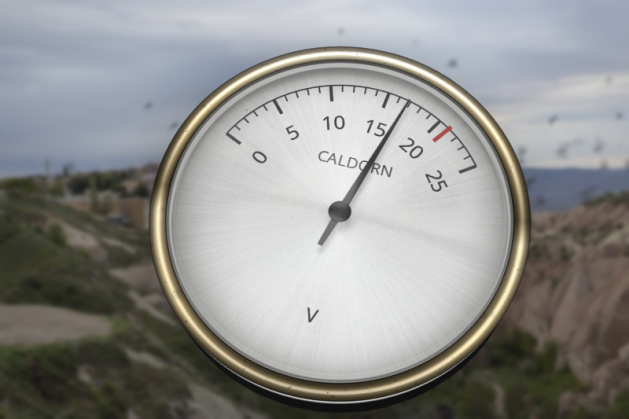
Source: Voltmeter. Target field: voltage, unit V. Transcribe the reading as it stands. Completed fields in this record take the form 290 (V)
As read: 17 (V)
